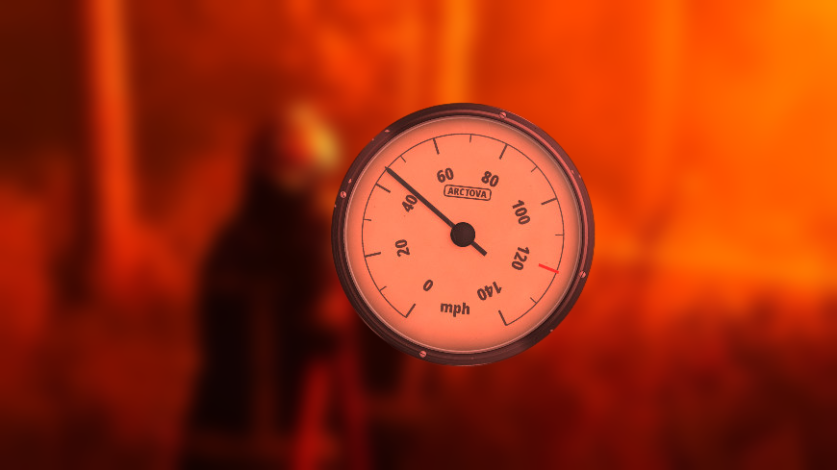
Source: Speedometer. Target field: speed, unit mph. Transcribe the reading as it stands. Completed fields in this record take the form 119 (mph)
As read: 45 (mph)
